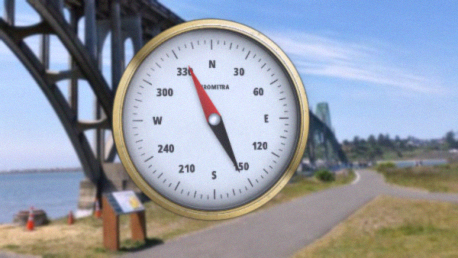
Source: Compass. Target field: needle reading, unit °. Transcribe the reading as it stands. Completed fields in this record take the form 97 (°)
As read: 335 (°)
